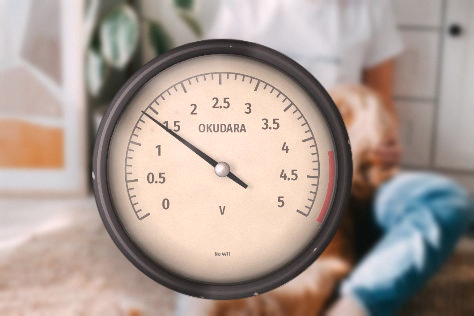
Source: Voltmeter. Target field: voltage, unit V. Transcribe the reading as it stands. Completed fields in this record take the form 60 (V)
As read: 1.4 (V)
